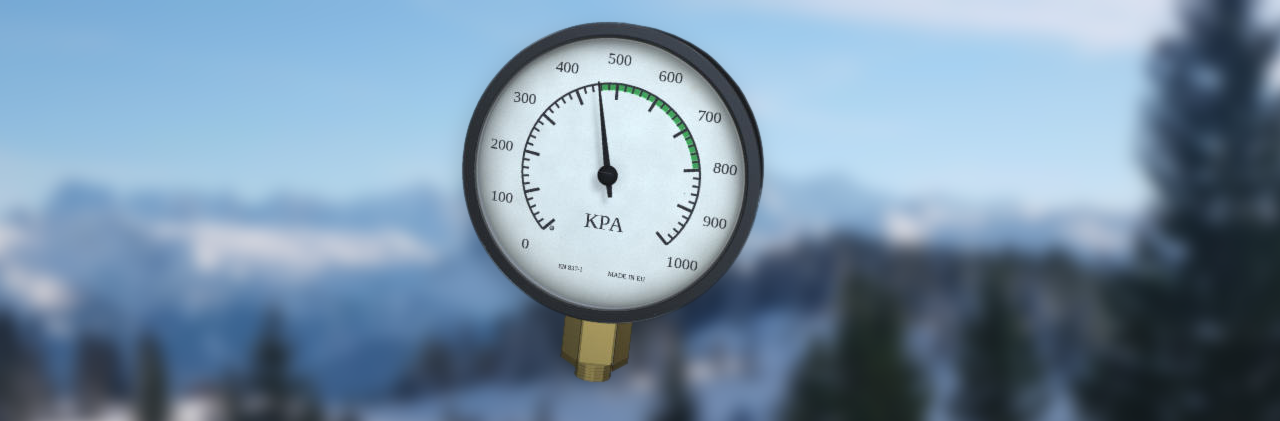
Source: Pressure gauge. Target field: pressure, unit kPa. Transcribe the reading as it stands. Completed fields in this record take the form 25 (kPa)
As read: 460 (kPa)
